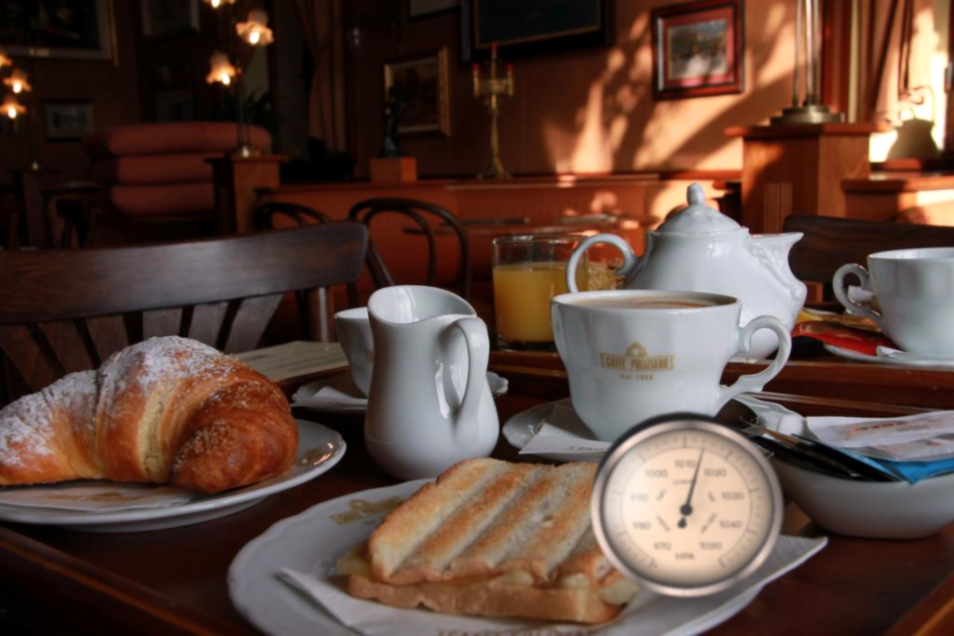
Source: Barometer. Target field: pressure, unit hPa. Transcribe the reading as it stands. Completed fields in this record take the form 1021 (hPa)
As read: 1014 (hPa)
